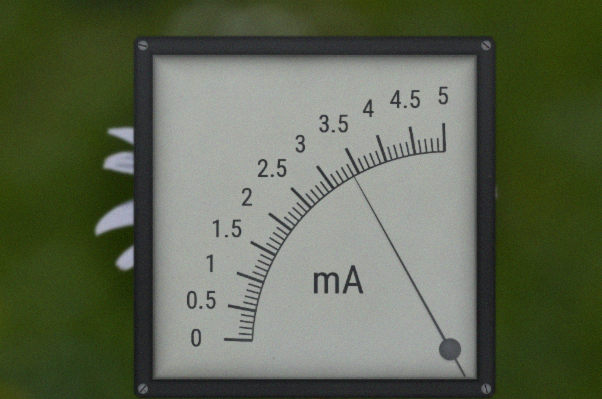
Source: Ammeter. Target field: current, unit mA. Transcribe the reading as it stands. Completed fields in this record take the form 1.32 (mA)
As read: 3.4 (mA)
